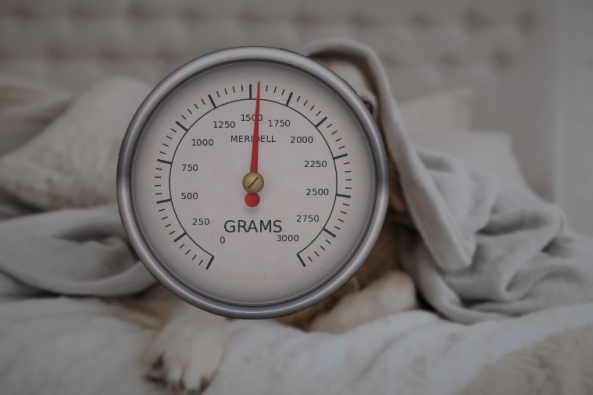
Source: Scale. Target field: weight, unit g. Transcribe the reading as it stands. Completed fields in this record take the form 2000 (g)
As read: 1550 (g)
